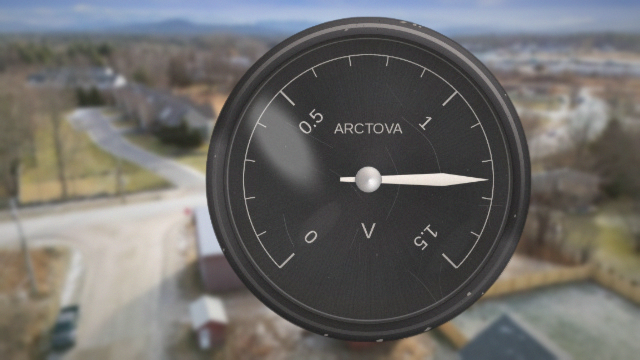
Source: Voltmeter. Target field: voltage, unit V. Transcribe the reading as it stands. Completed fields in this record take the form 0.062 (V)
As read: 1.25 (V)
